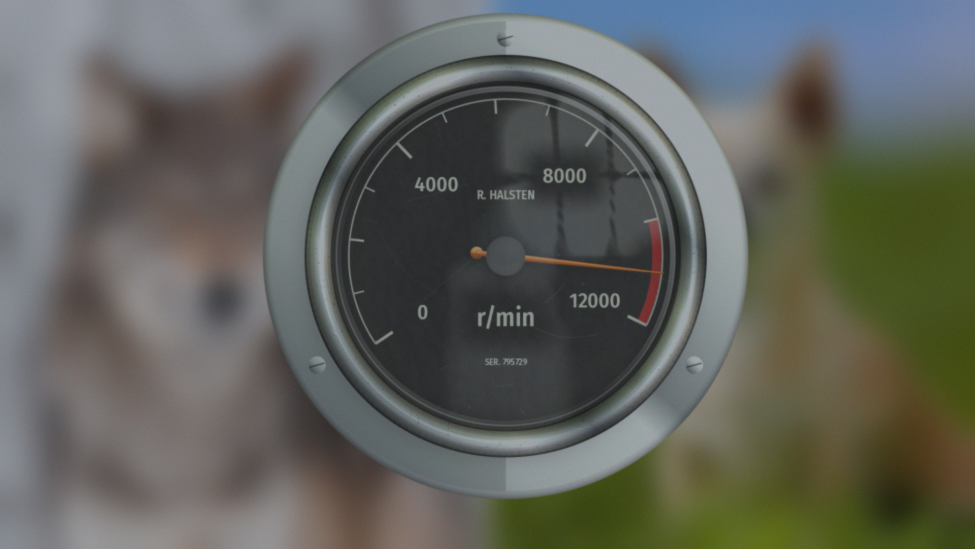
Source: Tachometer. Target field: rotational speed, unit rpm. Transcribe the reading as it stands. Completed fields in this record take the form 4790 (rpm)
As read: 11000 (rpm)
